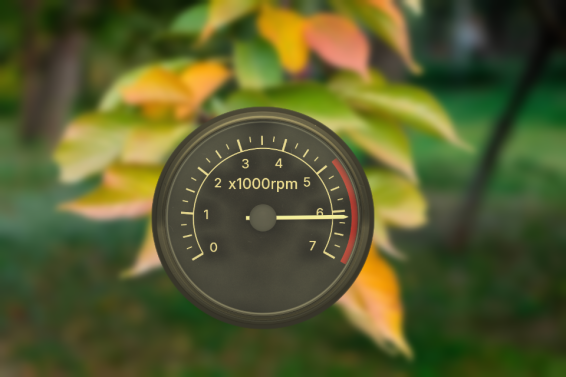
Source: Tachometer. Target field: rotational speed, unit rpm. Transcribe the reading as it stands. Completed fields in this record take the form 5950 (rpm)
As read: 6125 (rpm)
